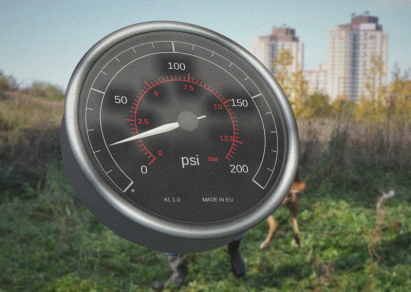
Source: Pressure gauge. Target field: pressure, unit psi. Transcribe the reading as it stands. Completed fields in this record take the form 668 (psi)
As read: 20 (psi)
